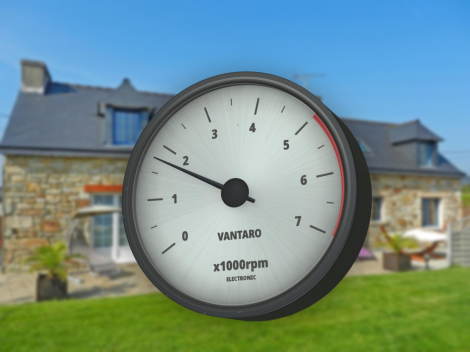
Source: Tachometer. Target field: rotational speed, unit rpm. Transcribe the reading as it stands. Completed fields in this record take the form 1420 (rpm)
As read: 1750 (rpm)
